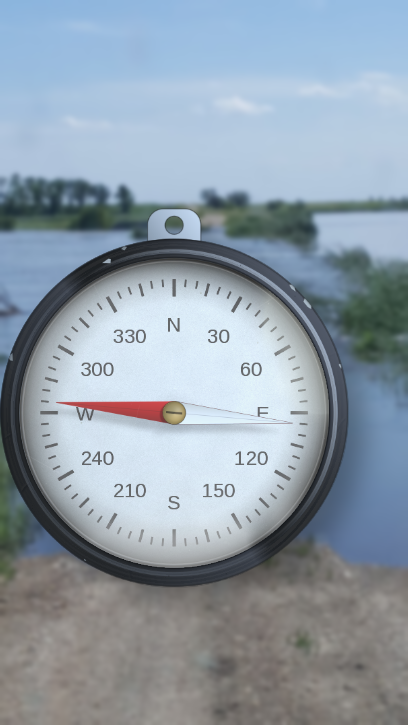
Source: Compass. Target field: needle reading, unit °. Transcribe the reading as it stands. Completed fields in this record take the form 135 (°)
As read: 275 (°)
